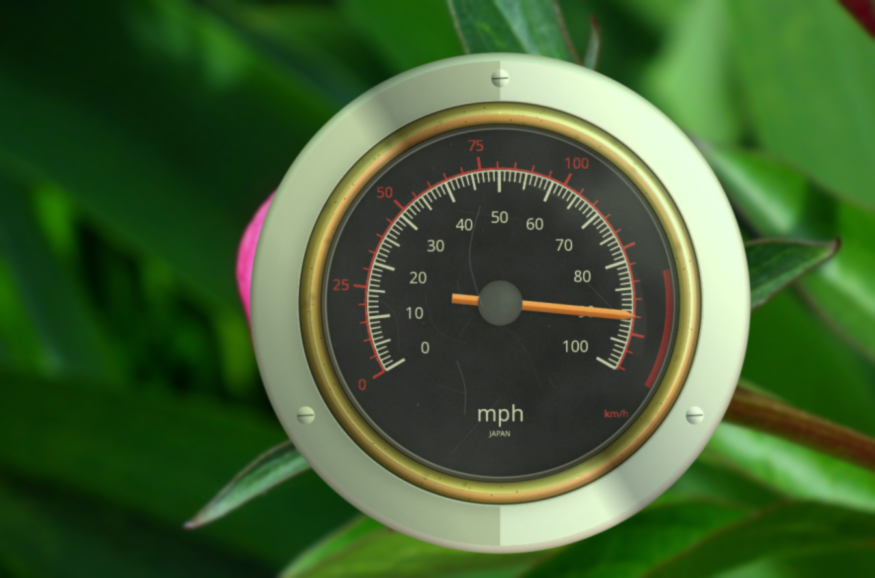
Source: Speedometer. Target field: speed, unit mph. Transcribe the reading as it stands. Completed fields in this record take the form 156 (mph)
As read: 90 (mph)
